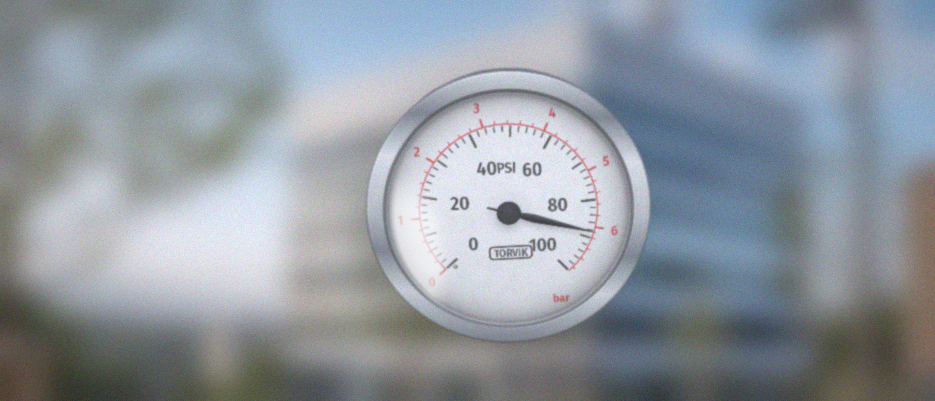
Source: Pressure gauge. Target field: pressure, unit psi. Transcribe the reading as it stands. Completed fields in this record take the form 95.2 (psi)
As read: 88 (psi)
